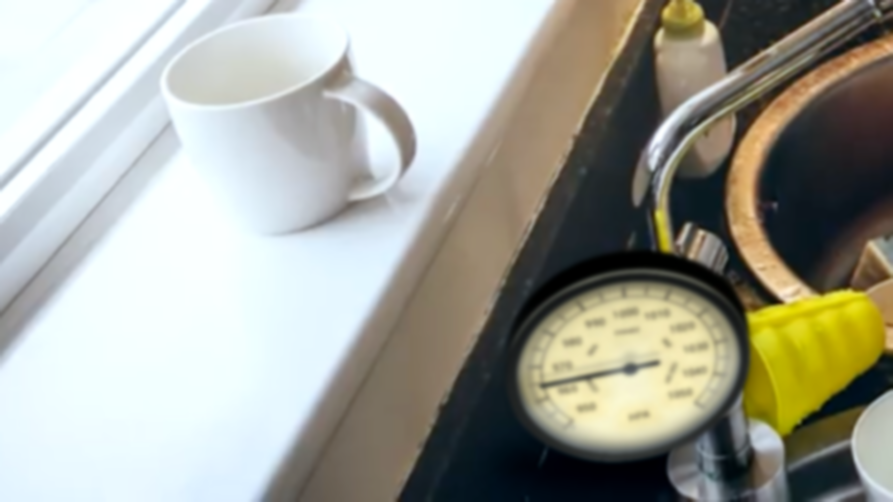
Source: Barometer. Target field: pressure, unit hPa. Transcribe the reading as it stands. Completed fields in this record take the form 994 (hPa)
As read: 965 (hPa)
